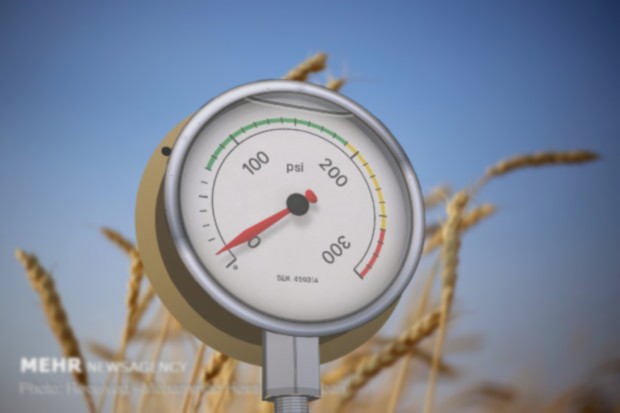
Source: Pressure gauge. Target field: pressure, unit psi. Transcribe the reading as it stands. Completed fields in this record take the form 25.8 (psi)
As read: 10 (psi)
